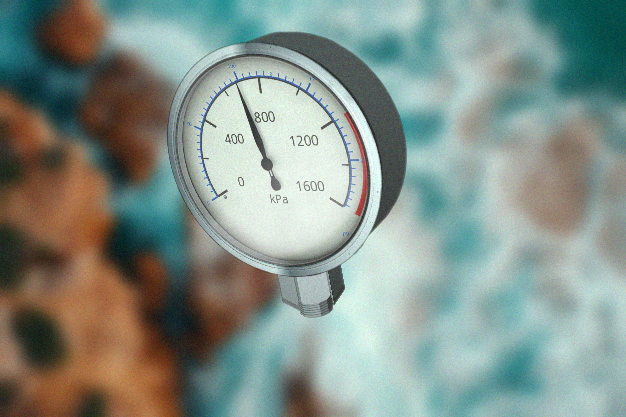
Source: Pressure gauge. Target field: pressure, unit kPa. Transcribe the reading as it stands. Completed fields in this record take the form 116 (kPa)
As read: 700 (kPa)
